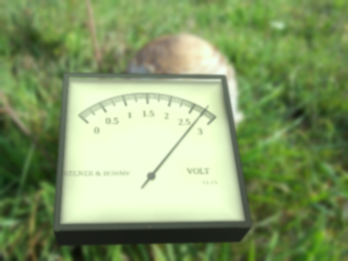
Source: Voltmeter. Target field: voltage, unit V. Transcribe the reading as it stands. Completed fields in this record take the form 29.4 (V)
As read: 2.75 (V)
